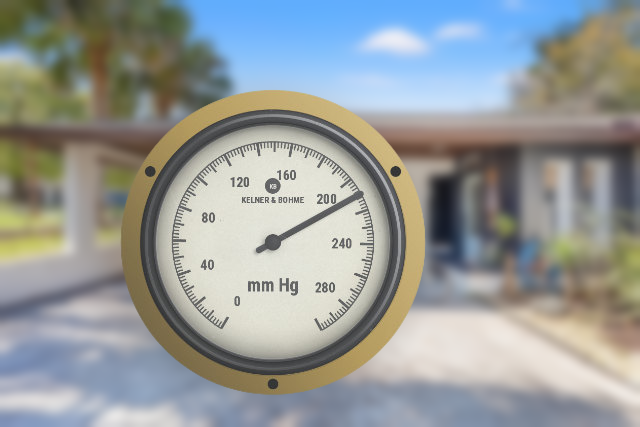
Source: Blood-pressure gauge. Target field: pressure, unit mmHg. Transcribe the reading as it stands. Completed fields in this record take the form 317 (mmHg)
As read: 210 (mmHg)
